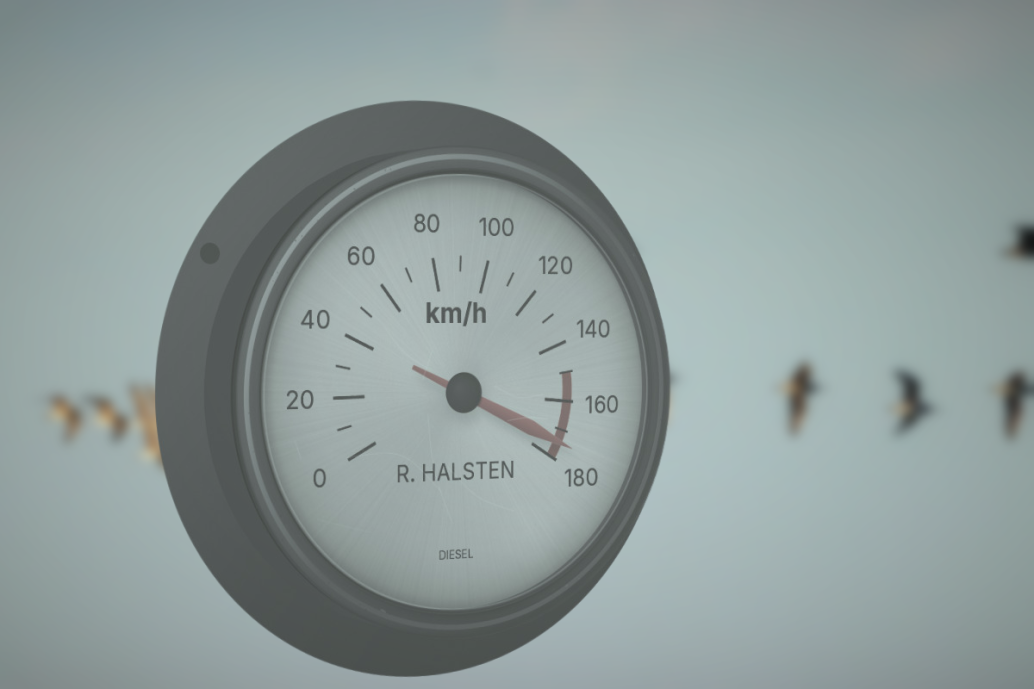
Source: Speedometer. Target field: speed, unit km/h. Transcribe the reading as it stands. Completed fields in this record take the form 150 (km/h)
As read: 175 (km/h)
